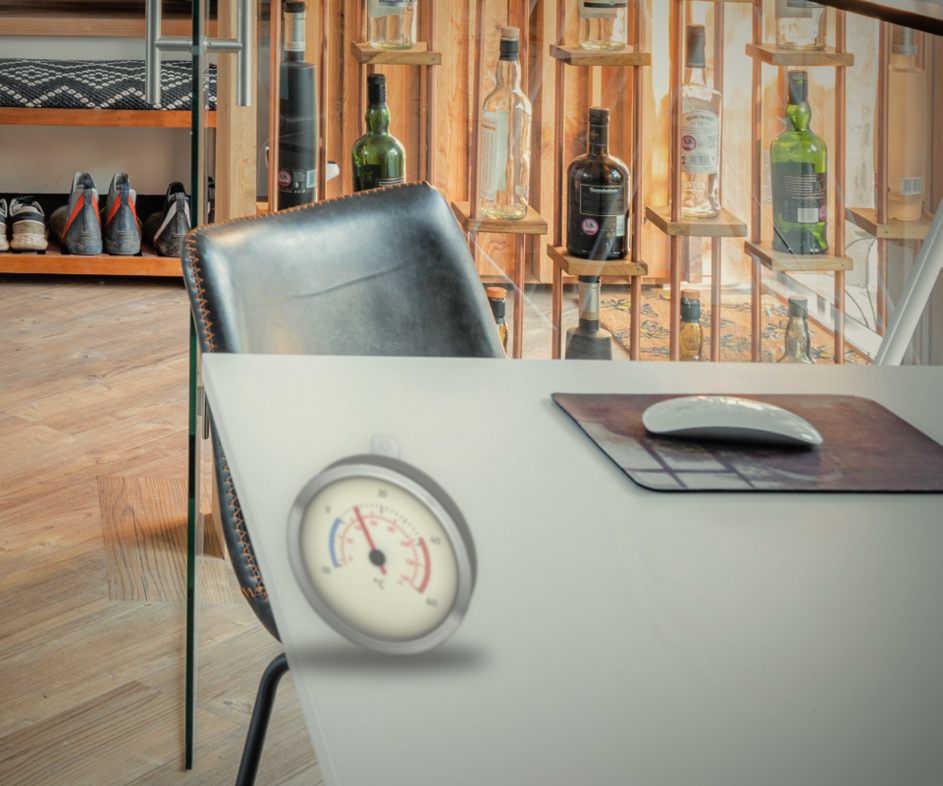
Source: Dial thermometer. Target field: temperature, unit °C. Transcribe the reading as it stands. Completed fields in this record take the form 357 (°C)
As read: 10 (°C)
